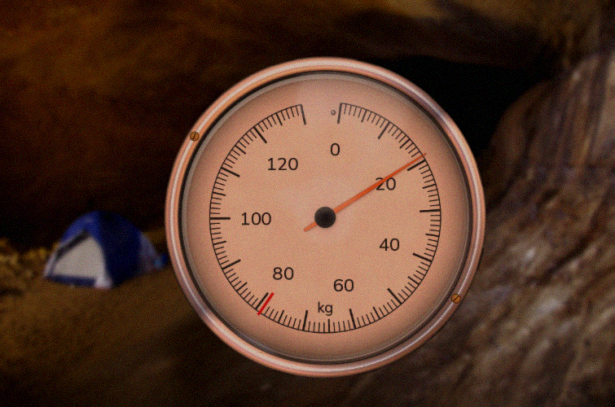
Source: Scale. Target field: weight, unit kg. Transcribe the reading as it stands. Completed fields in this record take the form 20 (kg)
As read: 19 (kg)
